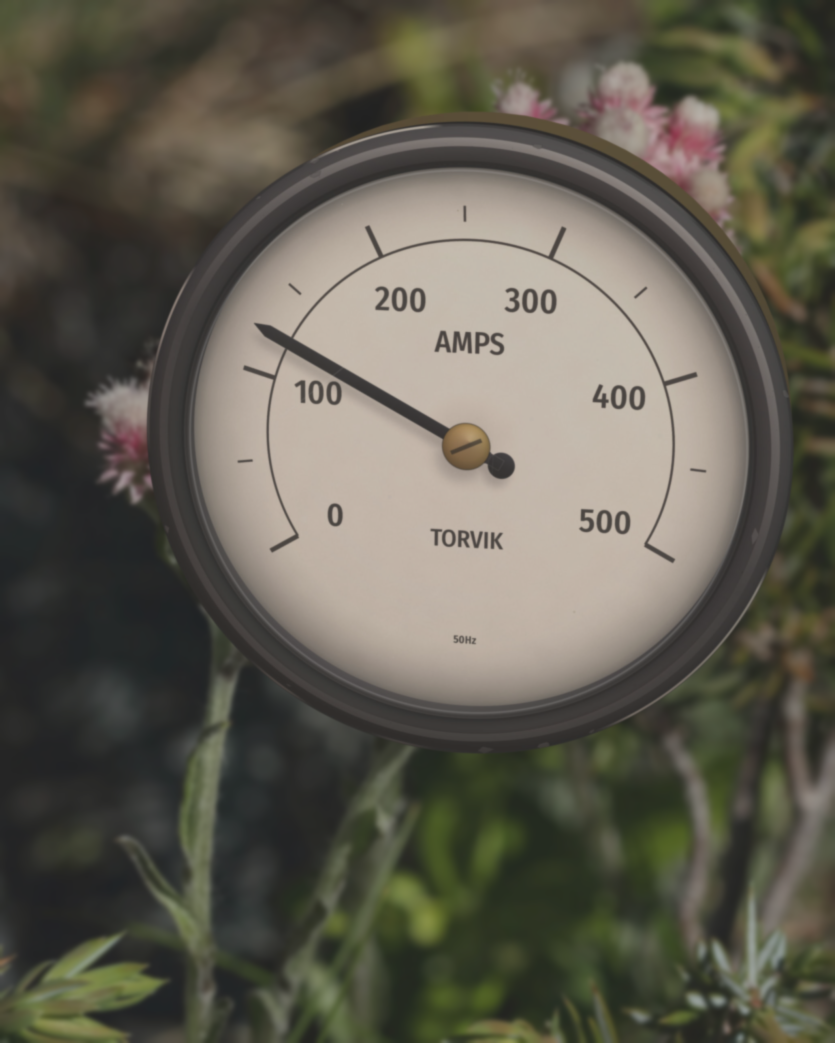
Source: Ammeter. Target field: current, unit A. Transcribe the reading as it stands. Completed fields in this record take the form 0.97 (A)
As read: 125 (A)
